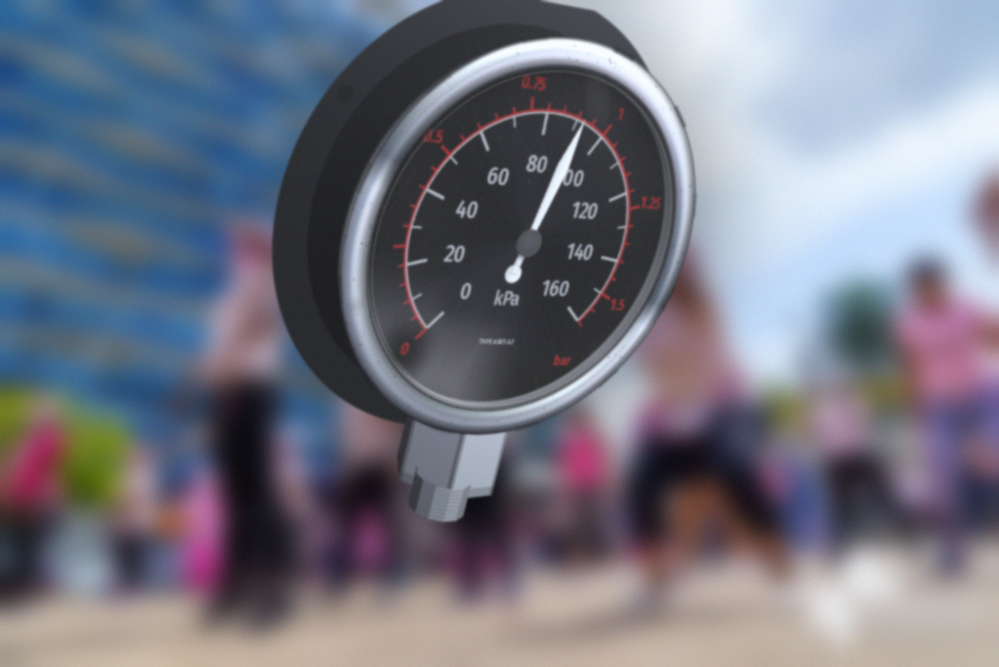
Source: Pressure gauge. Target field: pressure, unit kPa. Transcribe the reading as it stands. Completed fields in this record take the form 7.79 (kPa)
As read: 90 (kPa)
